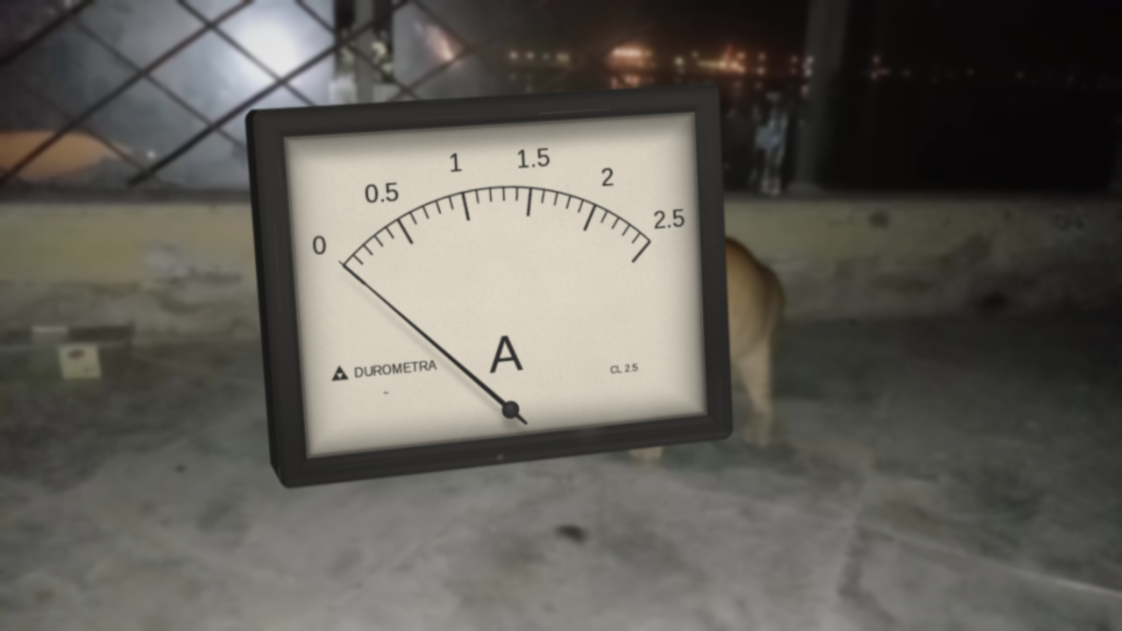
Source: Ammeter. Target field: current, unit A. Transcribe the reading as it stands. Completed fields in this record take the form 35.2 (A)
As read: 0 (A)
